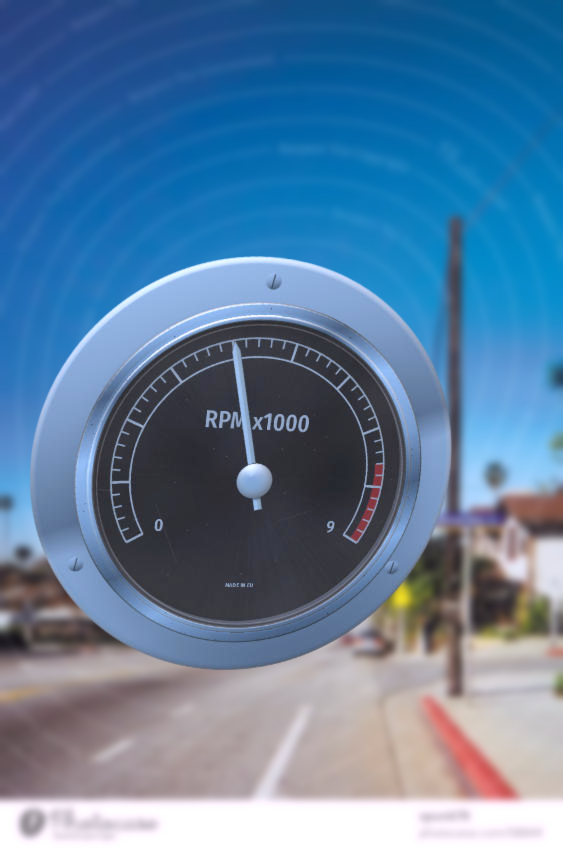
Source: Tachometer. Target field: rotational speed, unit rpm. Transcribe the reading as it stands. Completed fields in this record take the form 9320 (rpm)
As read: 4000 (rpm)
